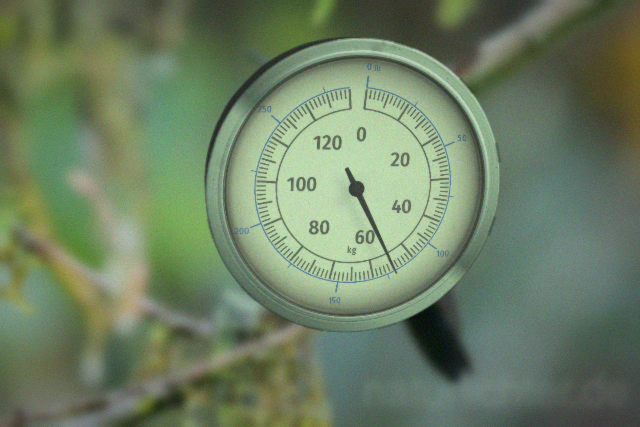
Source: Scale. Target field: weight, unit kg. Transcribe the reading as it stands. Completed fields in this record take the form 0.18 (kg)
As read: 55 (kg)
